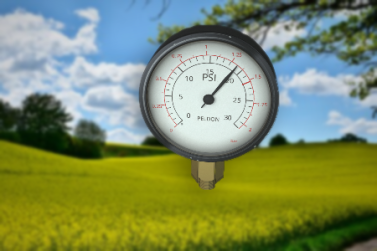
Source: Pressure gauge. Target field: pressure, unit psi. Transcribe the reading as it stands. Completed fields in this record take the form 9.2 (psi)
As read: 19 (psi)
